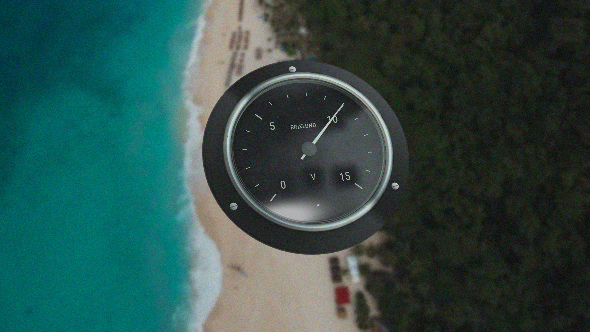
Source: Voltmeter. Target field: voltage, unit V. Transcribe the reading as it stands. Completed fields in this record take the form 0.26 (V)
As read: 10 (V)
